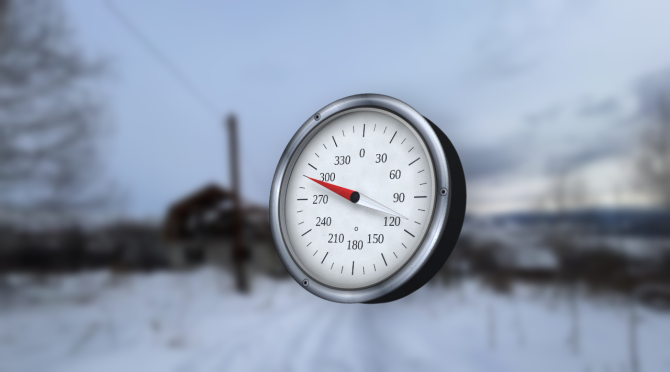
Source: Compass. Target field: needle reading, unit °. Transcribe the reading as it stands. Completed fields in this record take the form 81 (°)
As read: 290 (°)
